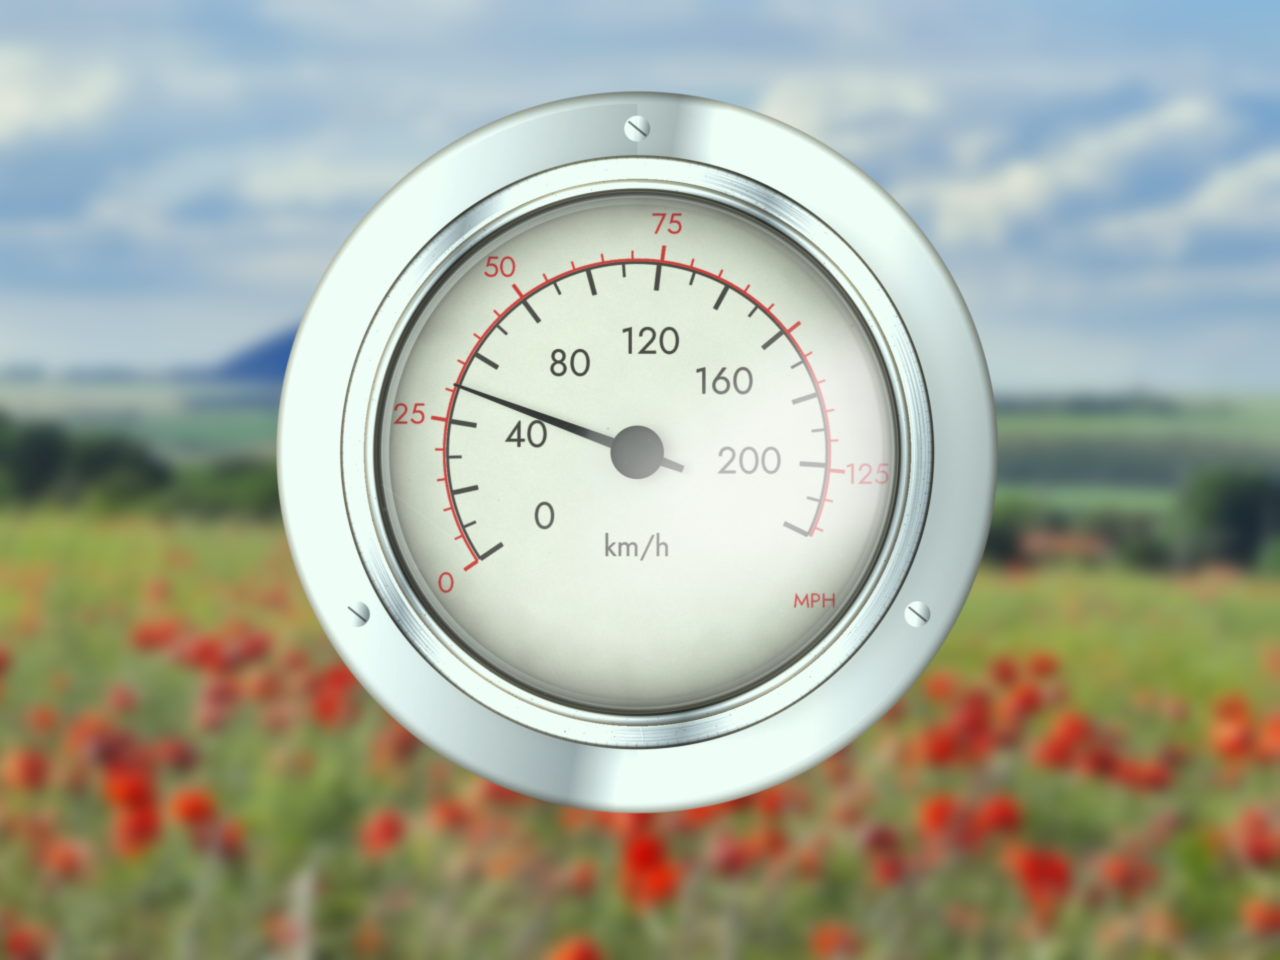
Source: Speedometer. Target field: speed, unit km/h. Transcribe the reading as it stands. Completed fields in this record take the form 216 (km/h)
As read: 50 (km/h)
